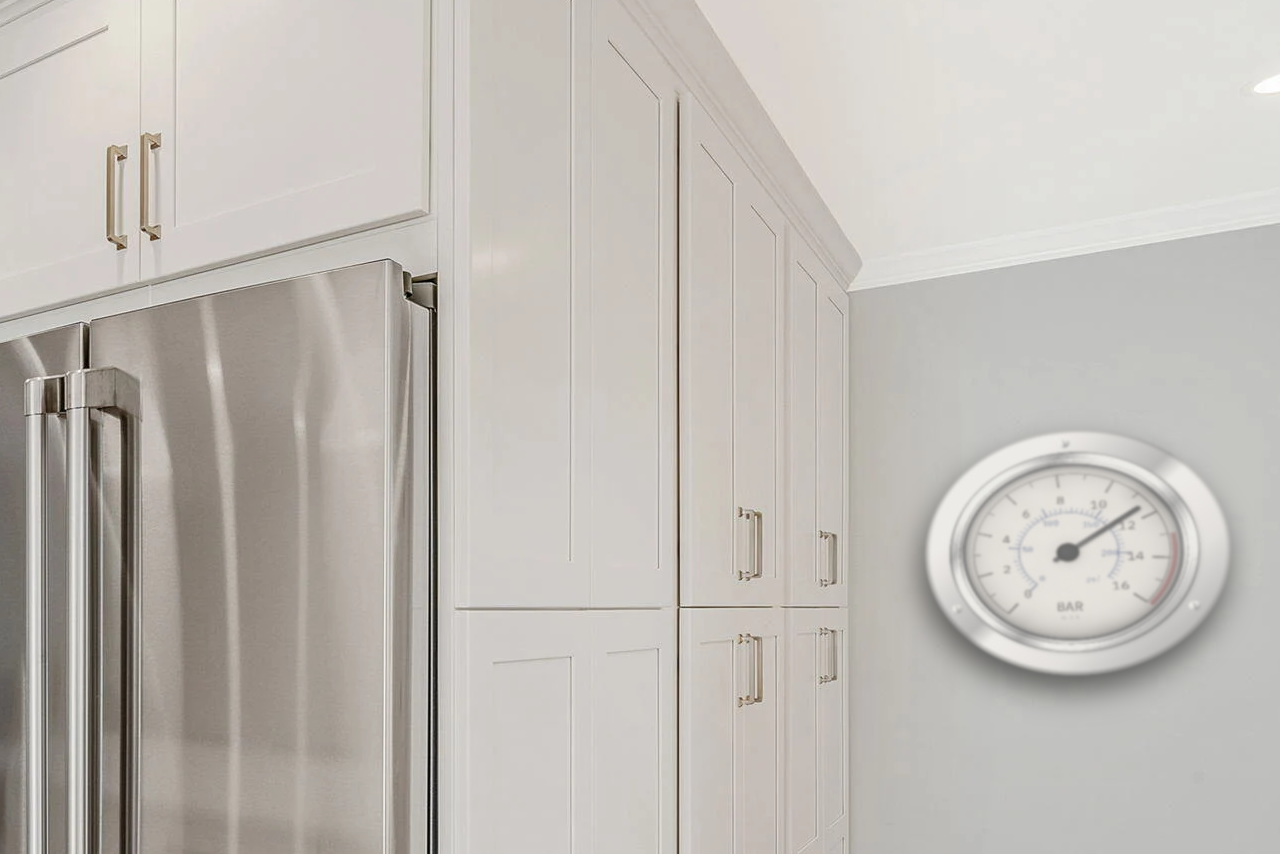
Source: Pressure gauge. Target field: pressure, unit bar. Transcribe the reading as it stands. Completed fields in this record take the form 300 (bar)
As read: 11.5 (bar)
